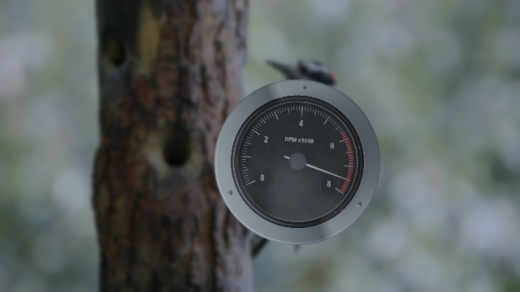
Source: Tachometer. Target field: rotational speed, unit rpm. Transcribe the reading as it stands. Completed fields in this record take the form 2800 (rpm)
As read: 7500 (rpm)
